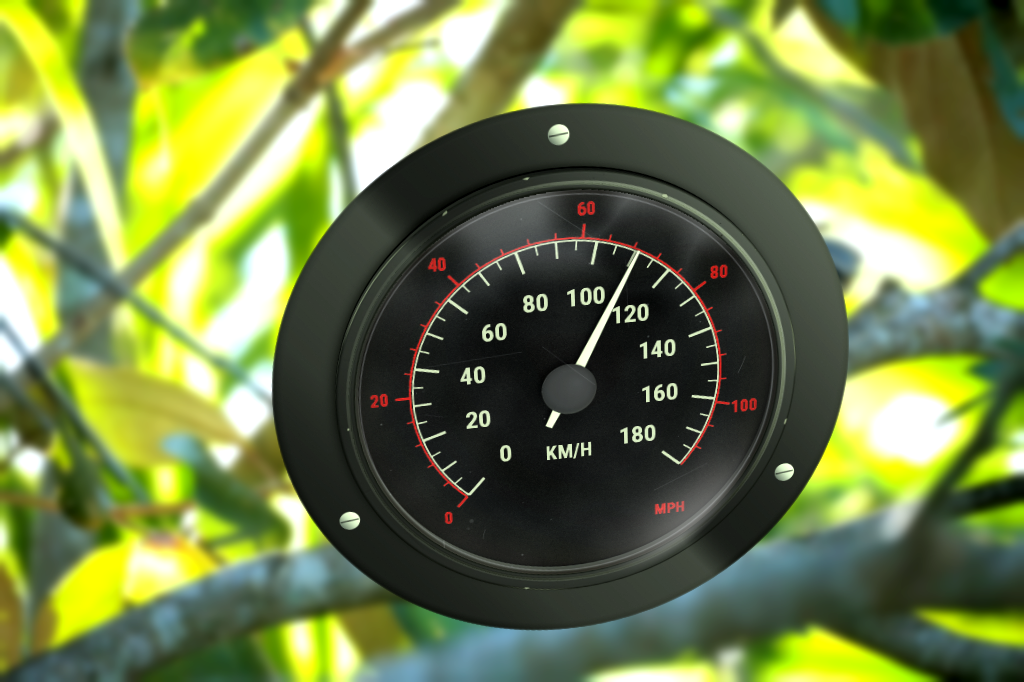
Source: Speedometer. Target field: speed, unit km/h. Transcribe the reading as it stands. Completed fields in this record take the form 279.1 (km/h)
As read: 110 (km/h)
